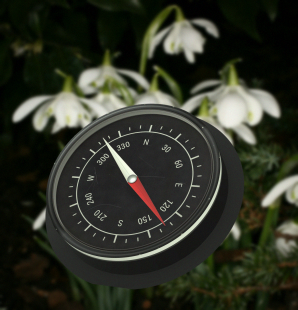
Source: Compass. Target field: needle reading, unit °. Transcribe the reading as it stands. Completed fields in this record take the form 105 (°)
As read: 135 (°)
